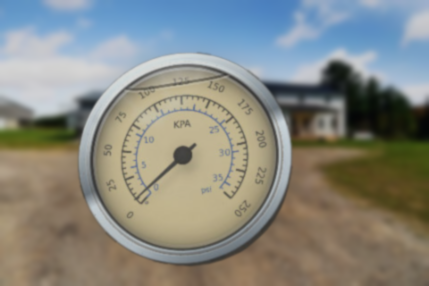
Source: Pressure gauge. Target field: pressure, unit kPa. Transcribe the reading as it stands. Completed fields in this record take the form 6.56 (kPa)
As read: 5 (kPa)
